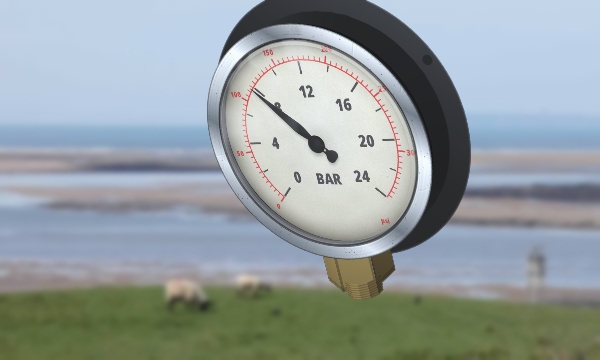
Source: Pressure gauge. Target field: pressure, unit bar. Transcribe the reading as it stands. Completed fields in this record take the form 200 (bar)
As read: 8 (bar)
